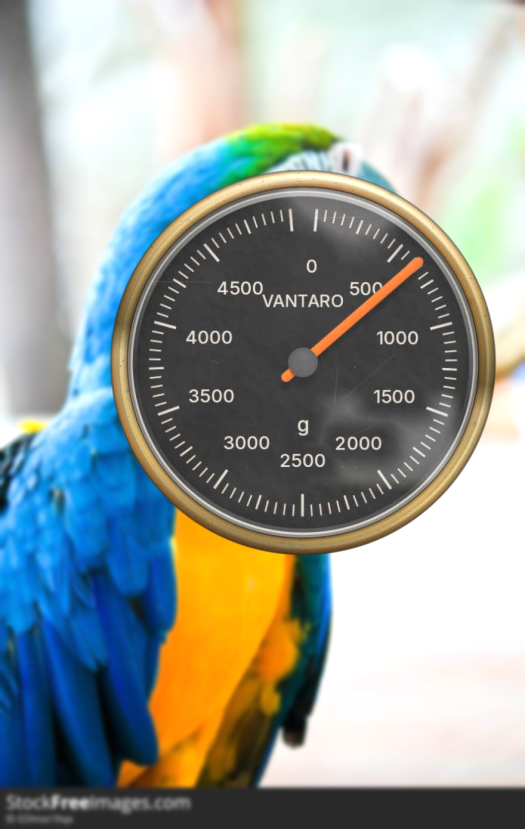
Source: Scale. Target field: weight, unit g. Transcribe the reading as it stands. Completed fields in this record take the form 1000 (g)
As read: 625 (g)
